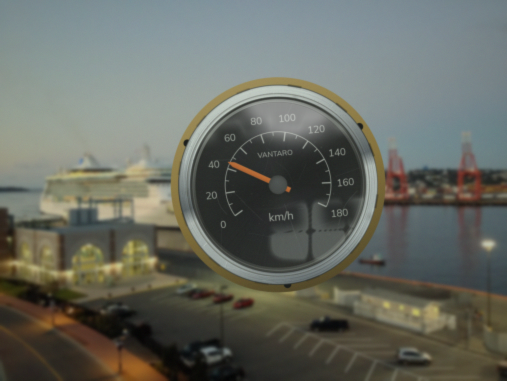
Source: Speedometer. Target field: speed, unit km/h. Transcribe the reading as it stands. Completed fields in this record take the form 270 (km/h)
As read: 45 (km/h)
